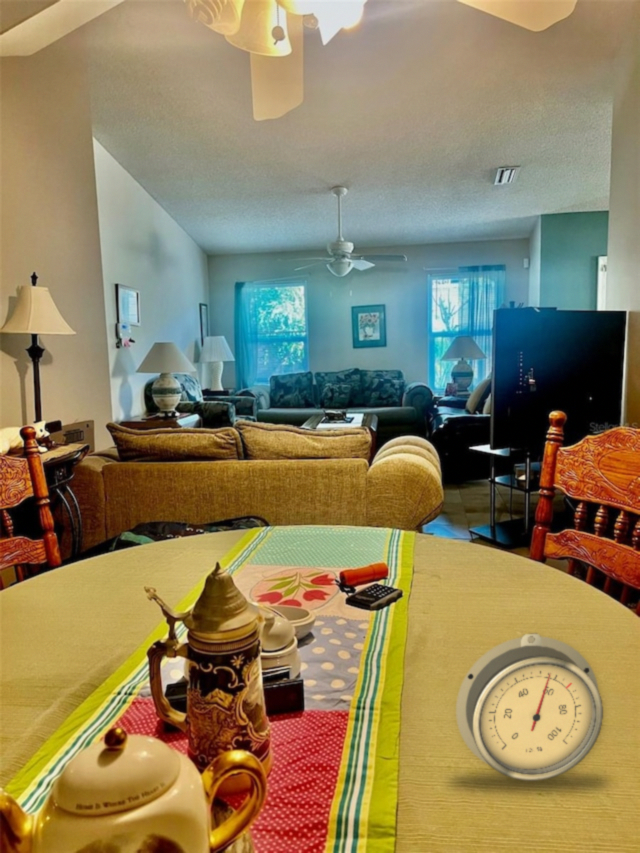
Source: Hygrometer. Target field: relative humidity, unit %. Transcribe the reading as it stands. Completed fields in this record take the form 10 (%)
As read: 56 (%)
